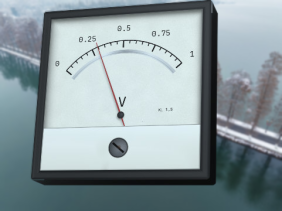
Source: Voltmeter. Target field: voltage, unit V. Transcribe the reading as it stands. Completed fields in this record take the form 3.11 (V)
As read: 0.3 (V)
